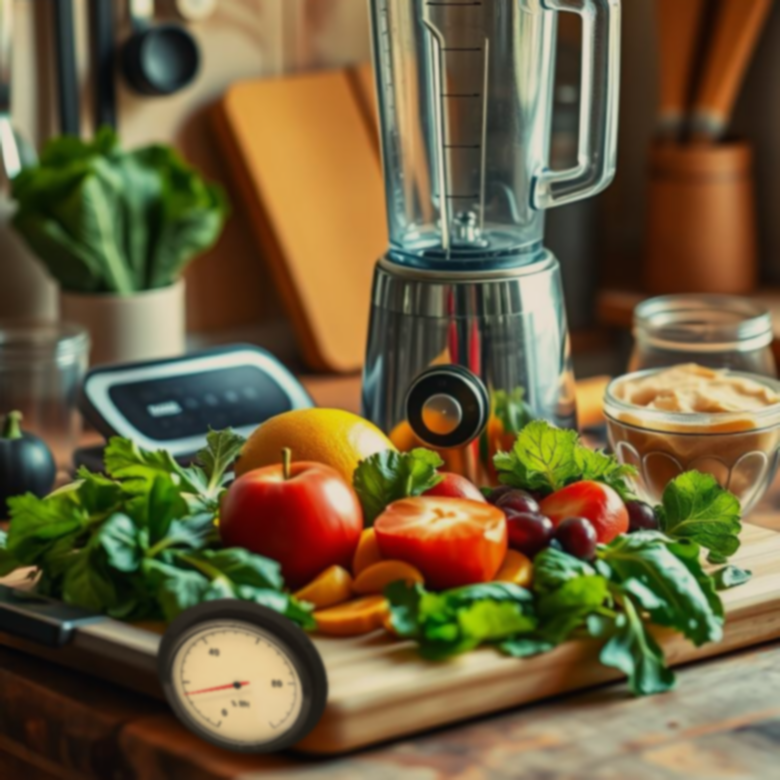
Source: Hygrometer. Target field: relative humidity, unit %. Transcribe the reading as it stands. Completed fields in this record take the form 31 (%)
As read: 16 (%)
